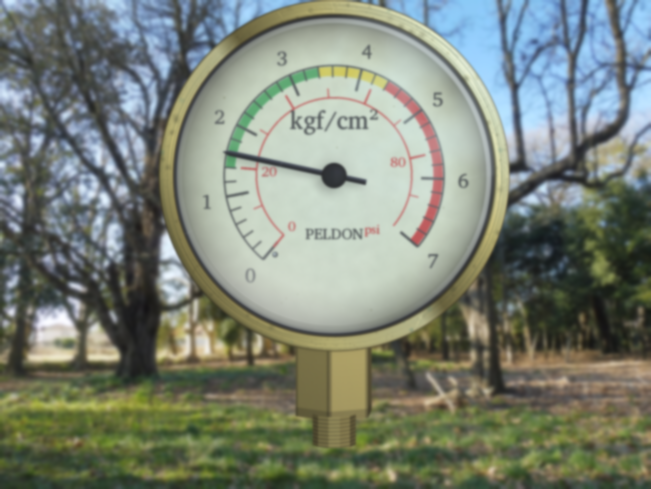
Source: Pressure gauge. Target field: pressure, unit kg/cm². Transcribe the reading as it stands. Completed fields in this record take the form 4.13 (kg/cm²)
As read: 1.6 (kg/cm²)
